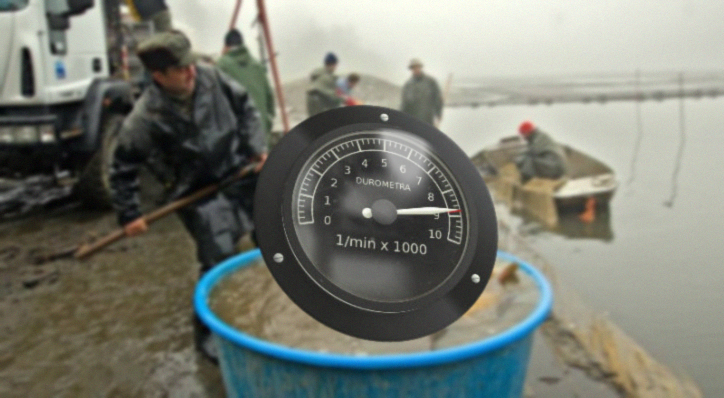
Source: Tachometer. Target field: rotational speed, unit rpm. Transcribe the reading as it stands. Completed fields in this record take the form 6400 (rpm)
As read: 8800 (rpm)
